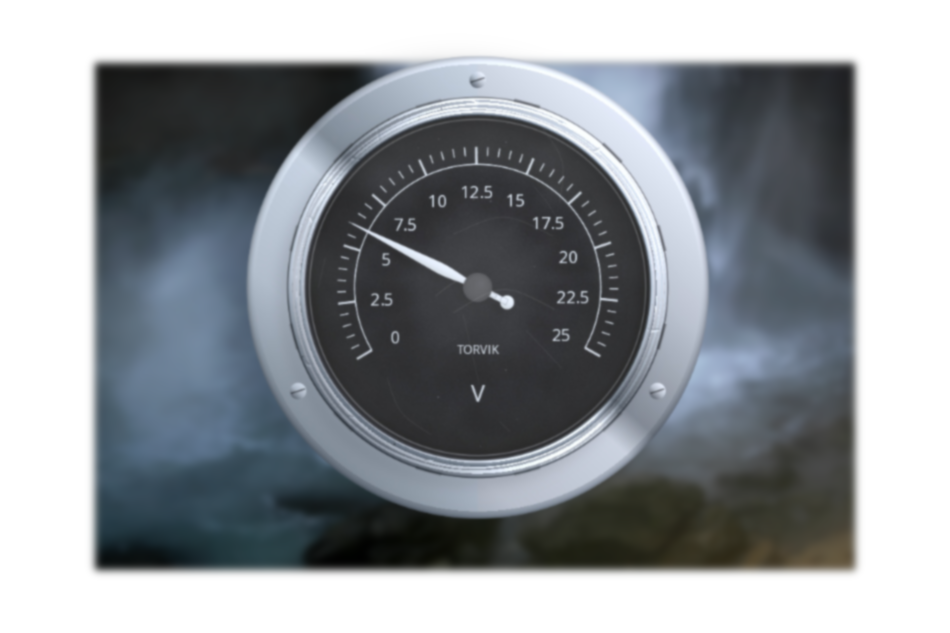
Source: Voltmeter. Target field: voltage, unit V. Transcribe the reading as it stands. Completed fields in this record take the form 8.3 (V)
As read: 6 (V)
